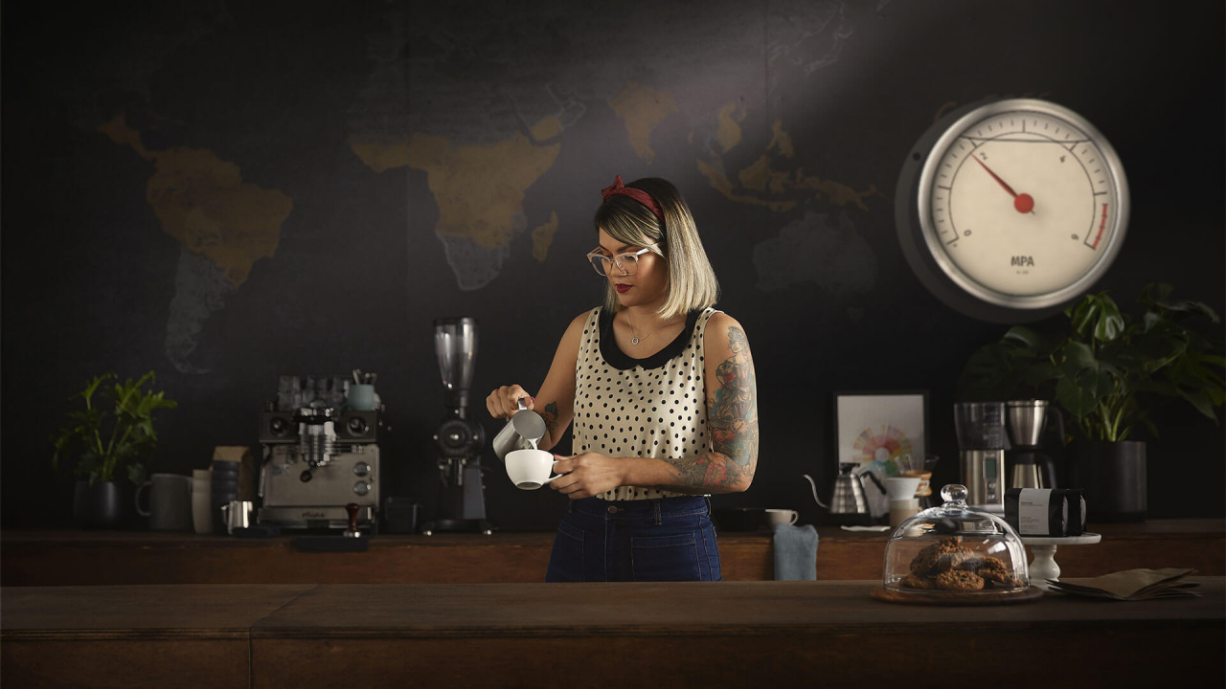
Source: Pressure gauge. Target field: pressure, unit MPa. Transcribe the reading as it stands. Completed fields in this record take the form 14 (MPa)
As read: 1.8 (MPa)
